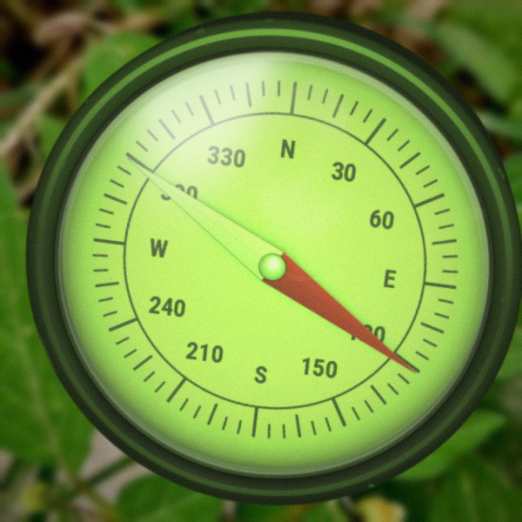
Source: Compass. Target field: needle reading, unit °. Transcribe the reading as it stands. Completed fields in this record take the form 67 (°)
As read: 120 (°)
